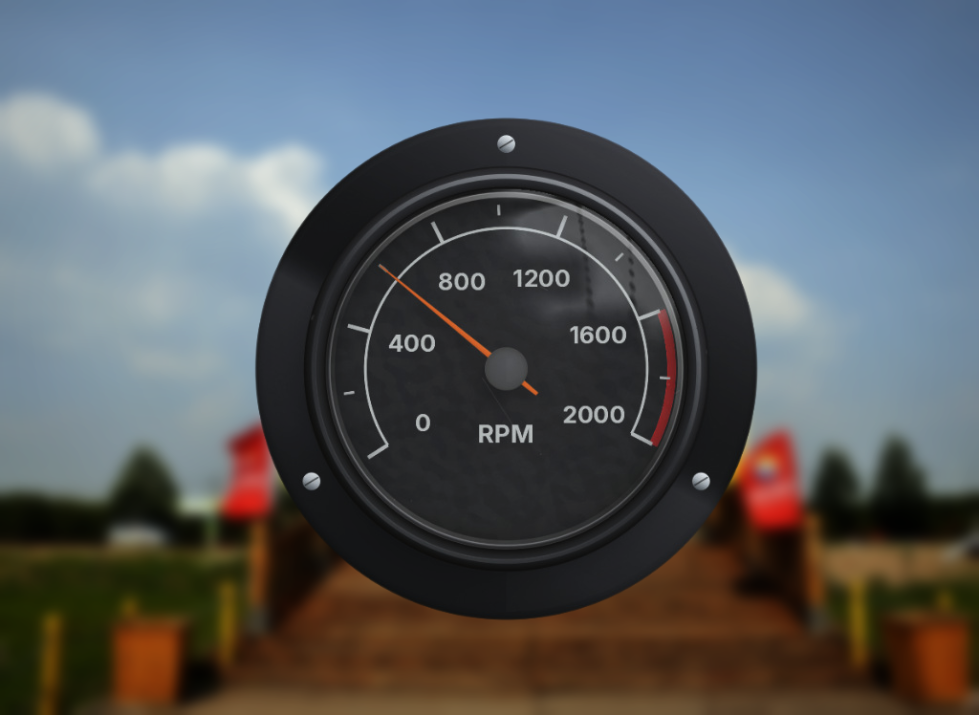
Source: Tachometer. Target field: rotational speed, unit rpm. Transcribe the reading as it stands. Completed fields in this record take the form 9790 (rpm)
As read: 600 (rpm)
